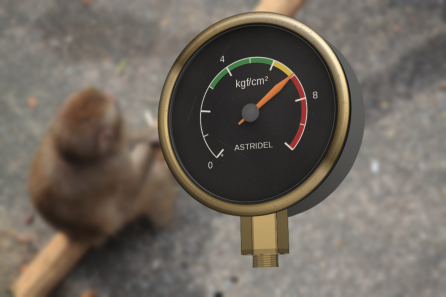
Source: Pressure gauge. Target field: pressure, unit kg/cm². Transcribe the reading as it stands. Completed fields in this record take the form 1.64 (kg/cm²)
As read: 7 (kg/cm²)
